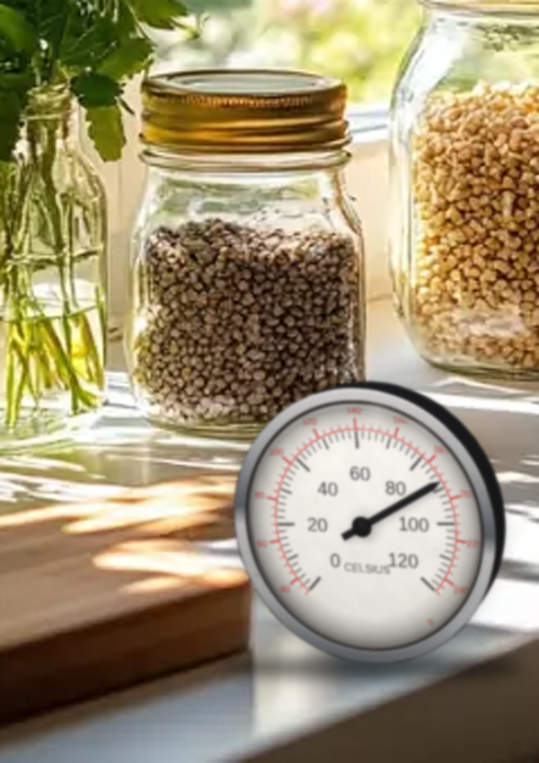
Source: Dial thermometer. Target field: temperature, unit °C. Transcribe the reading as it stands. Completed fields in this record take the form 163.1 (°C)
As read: 88 (°C)
